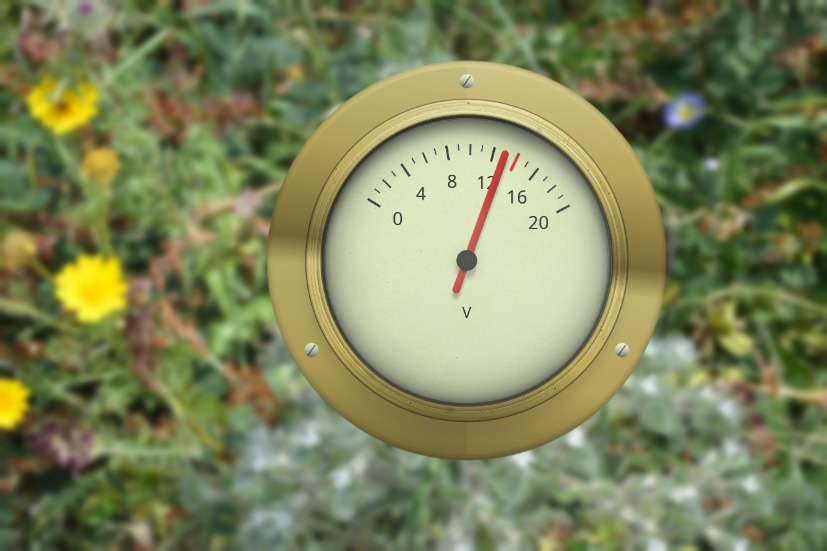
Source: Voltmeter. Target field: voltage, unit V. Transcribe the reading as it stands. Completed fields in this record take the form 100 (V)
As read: 13 (V)
